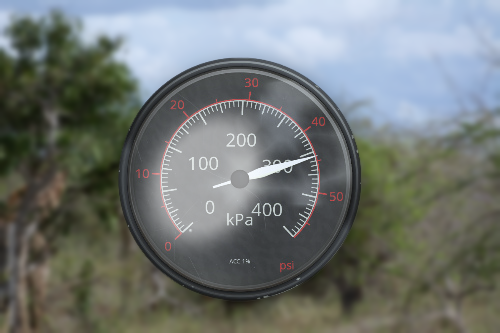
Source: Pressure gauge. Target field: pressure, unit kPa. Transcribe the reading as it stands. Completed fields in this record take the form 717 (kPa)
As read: 305 (kPa)
